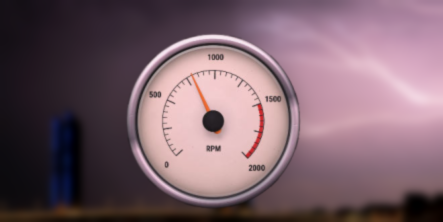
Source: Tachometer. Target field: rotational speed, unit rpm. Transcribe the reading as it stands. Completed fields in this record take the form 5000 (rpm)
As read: 800 (rpm)
